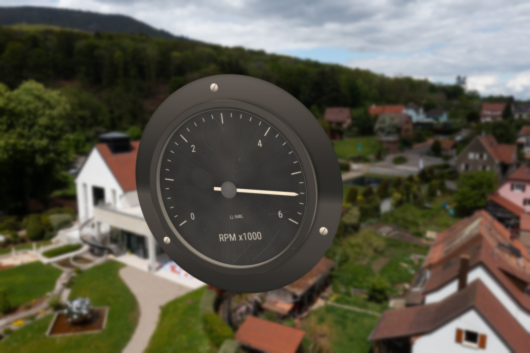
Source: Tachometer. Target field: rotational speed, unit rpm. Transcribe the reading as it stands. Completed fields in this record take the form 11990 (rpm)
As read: 5400 (rpm)
